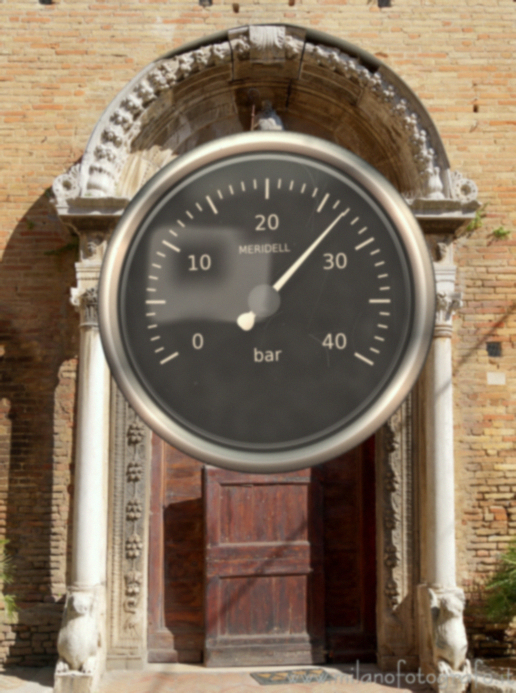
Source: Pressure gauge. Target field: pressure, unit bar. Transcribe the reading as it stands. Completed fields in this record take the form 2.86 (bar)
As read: 27 (bar)
